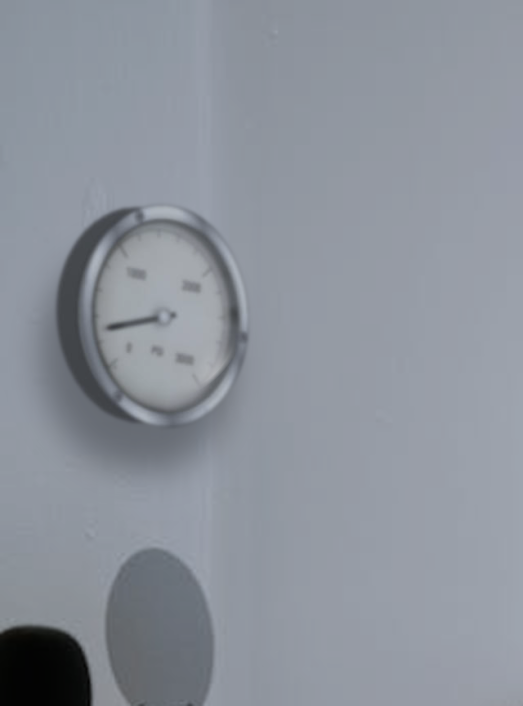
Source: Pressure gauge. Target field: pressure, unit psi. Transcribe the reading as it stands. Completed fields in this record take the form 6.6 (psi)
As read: 300 (psi)
